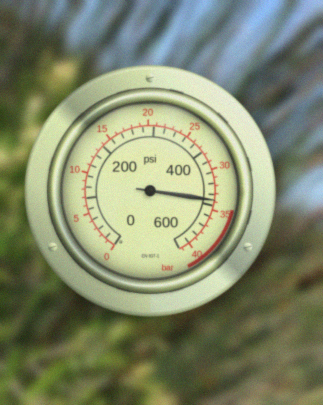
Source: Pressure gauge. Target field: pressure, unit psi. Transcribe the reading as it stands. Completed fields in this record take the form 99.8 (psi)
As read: 490 (psi)
